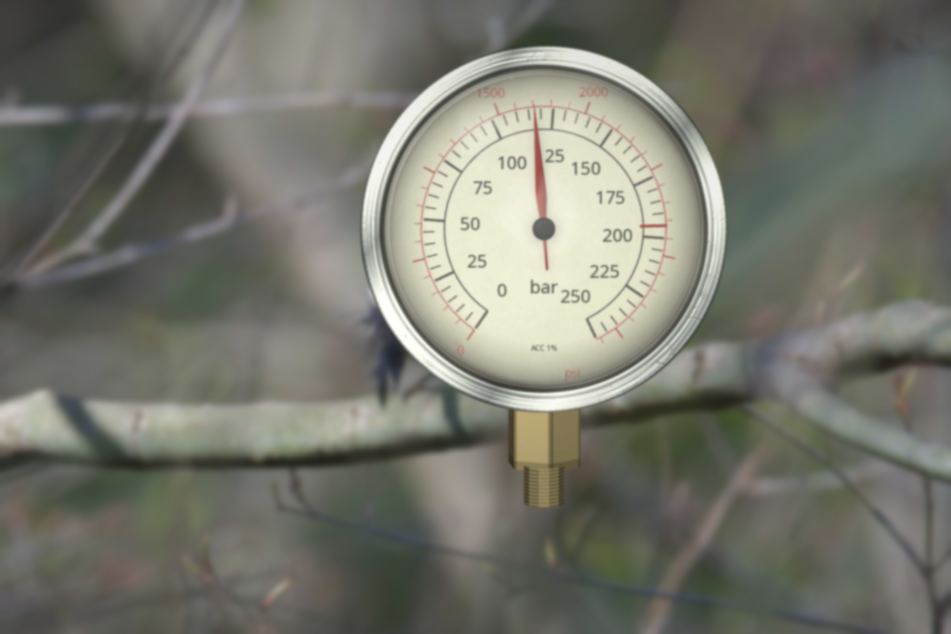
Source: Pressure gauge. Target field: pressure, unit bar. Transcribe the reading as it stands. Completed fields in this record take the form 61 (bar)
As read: 117.5 (bar)
